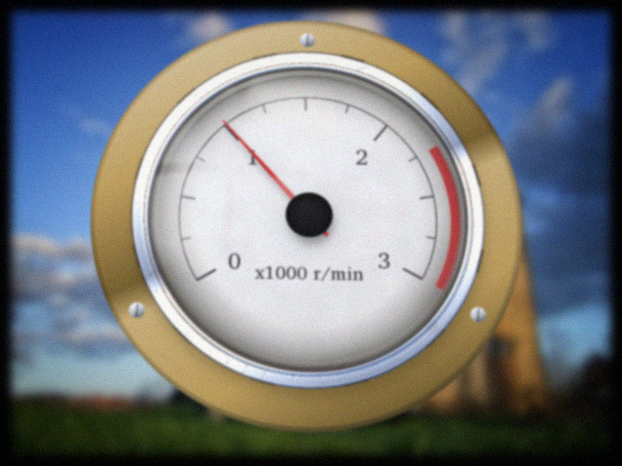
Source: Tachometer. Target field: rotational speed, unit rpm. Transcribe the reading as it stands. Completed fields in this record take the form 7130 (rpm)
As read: 1000 (rpm)
